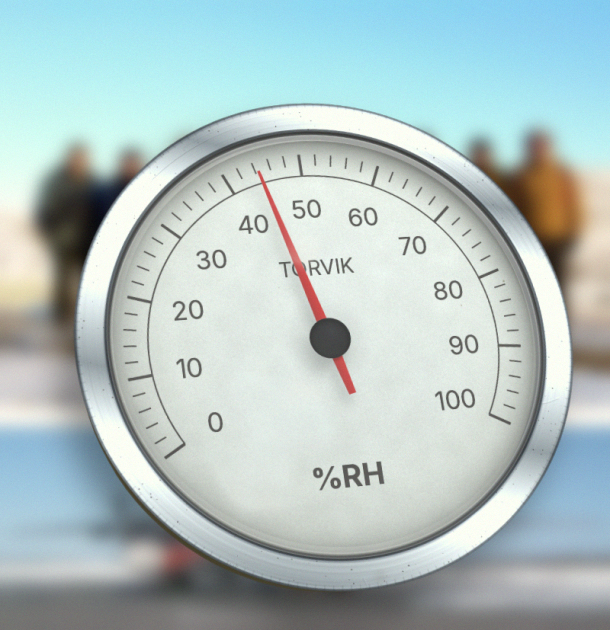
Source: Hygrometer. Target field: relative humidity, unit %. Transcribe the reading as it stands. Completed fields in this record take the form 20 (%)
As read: 44 (%)
